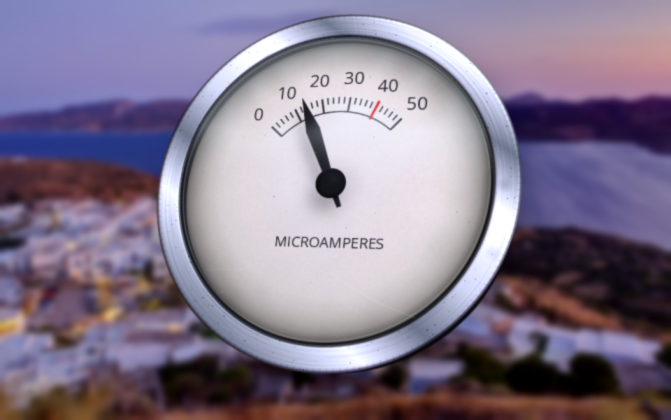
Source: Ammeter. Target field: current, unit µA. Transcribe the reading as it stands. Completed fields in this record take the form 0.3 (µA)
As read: 14 (µA)
